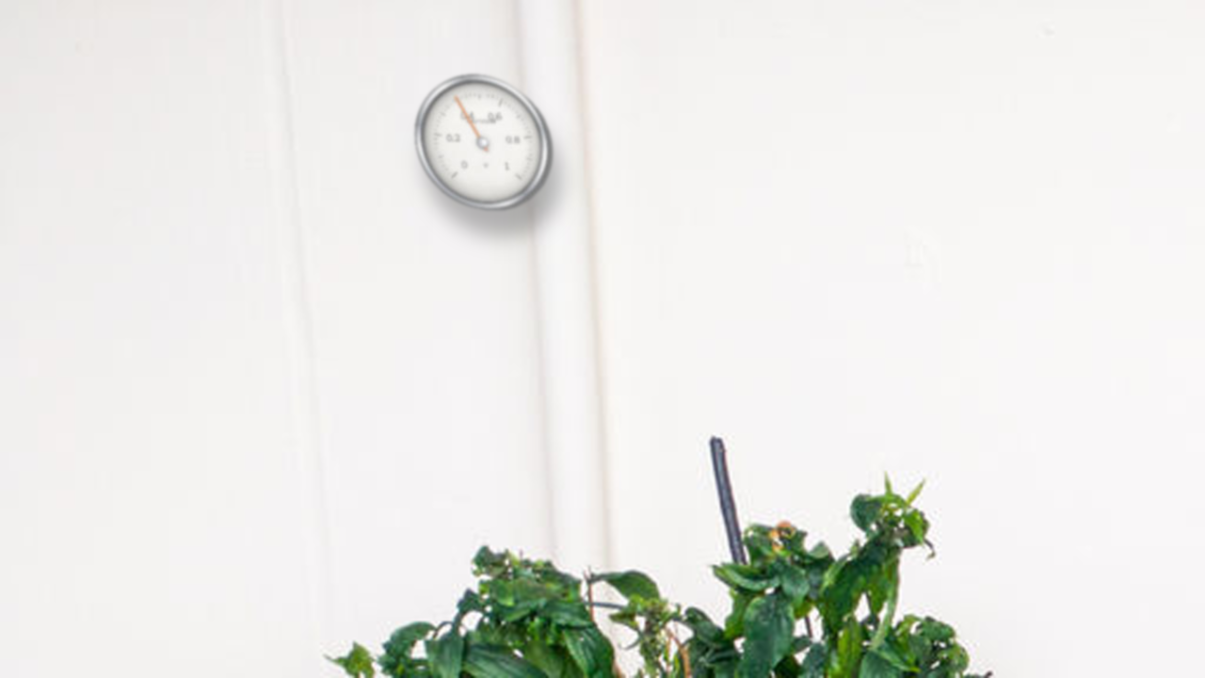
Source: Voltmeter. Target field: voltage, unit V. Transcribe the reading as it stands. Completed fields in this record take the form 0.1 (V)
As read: 0.4 (V)
